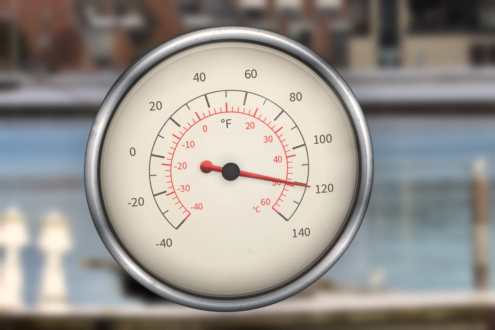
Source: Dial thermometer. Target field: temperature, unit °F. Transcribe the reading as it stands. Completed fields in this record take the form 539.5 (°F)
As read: 120 (°F)
